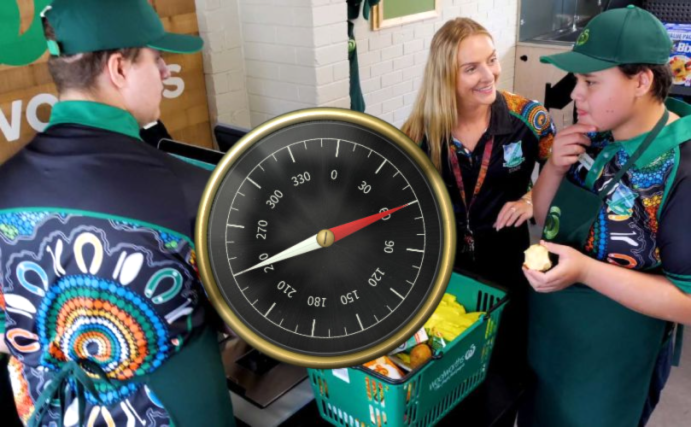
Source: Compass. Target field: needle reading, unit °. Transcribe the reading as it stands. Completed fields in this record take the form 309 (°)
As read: 60 (°)
